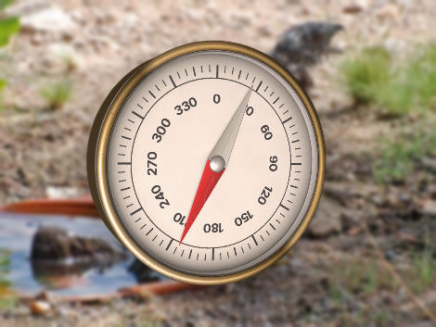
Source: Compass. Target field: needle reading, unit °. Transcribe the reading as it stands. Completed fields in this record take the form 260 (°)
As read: 205 (°)
